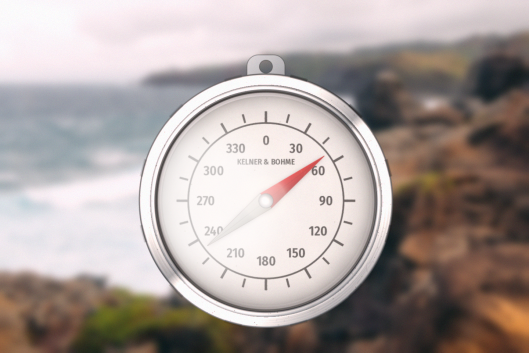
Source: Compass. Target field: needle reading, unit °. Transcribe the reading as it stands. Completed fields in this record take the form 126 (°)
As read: 52.5 (°)
